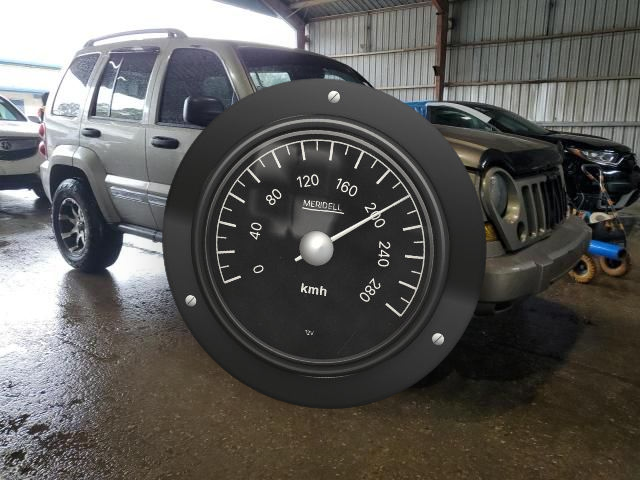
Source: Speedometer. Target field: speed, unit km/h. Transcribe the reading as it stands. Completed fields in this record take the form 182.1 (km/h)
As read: 200 (km/h)
